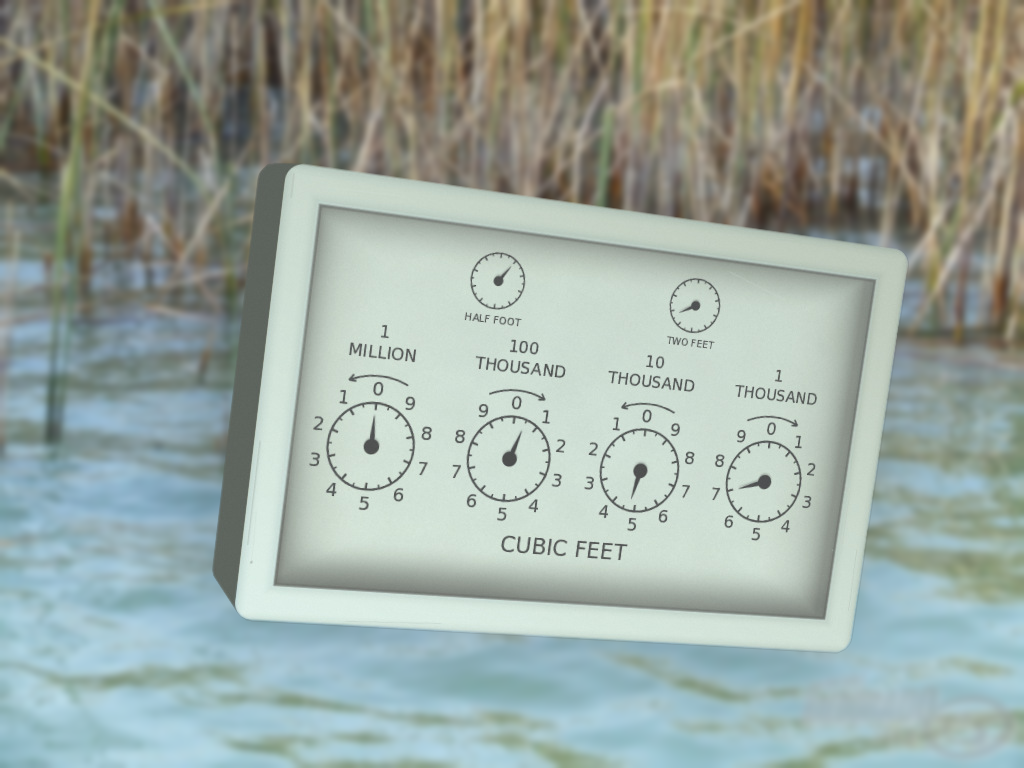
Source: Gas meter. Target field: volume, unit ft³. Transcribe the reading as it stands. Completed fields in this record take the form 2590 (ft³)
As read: 4700 (ft³)
